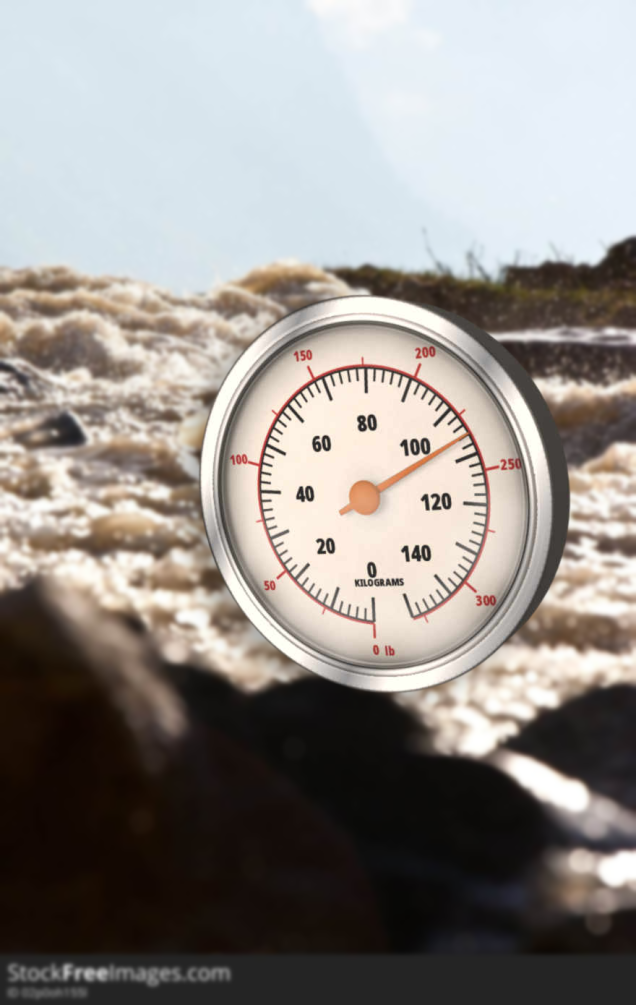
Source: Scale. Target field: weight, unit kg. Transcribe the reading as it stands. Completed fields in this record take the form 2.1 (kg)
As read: 106 (kg)
